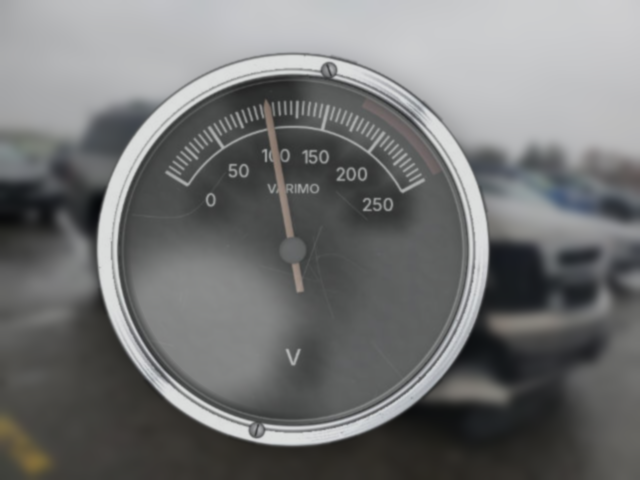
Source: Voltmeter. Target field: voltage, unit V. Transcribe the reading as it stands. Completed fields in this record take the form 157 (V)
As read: 100 (V)
